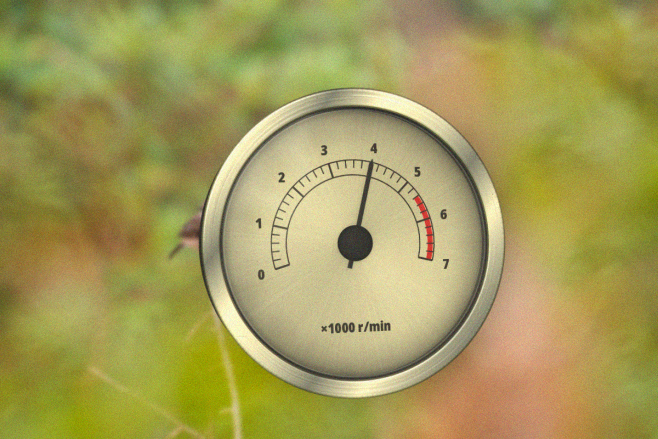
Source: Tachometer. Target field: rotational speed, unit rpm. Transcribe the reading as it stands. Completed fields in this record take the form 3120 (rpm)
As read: 4000 (rpm)
